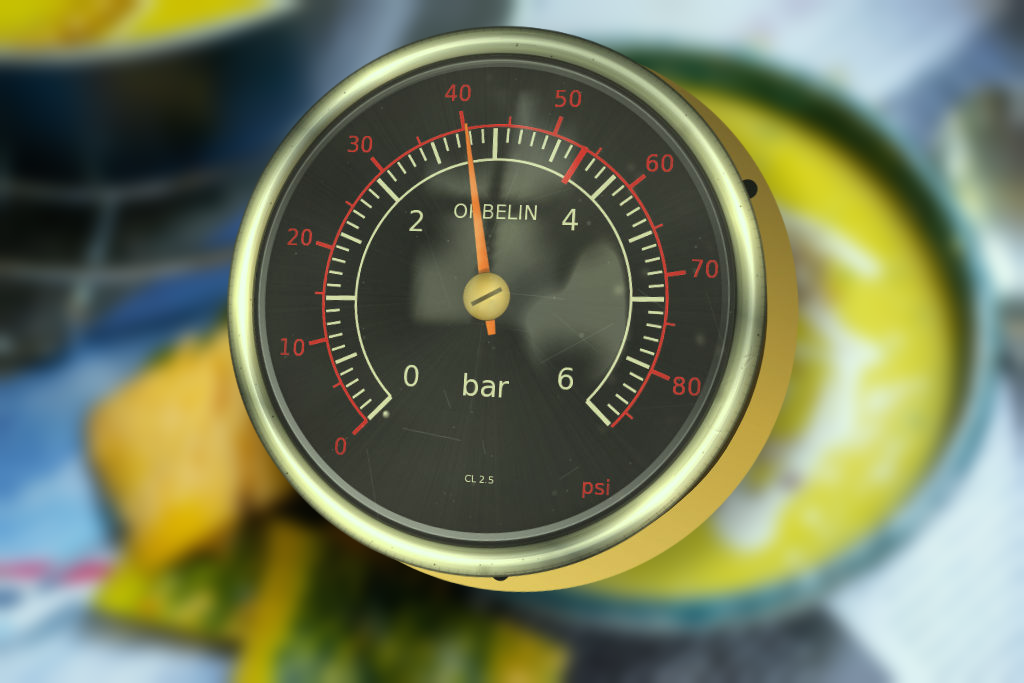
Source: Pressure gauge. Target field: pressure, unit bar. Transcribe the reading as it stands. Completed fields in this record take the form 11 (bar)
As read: 2.8 (bar)
